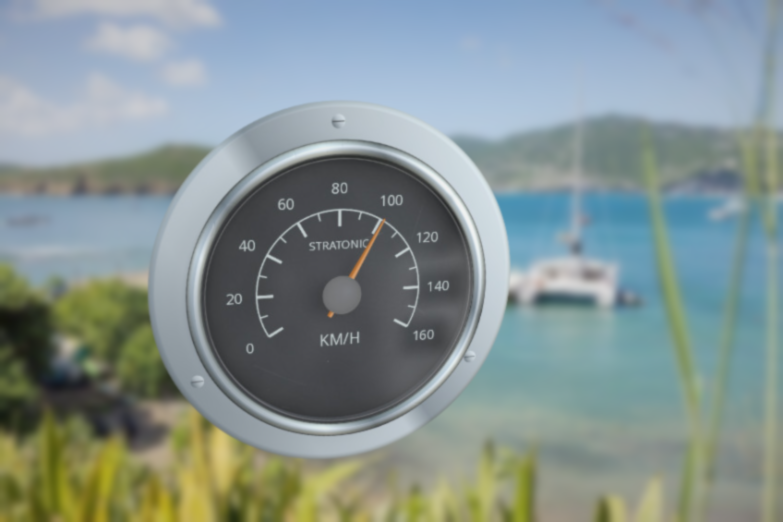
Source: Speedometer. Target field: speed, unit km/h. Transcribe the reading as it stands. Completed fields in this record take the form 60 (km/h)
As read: 100 (km/h)
